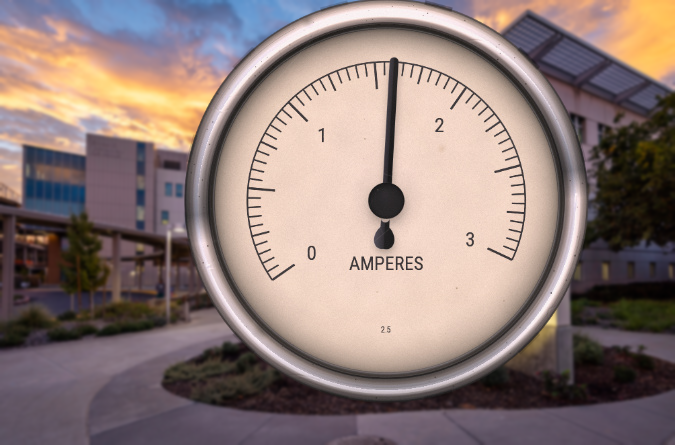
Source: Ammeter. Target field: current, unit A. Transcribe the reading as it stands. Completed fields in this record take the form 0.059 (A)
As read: 1.6 (A)
